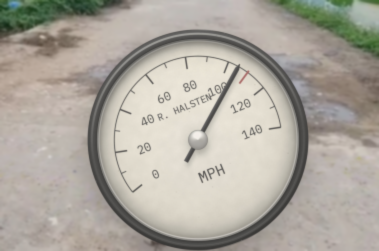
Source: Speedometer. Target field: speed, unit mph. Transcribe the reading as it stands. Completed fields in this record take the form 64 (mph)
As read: 105 (mph)
